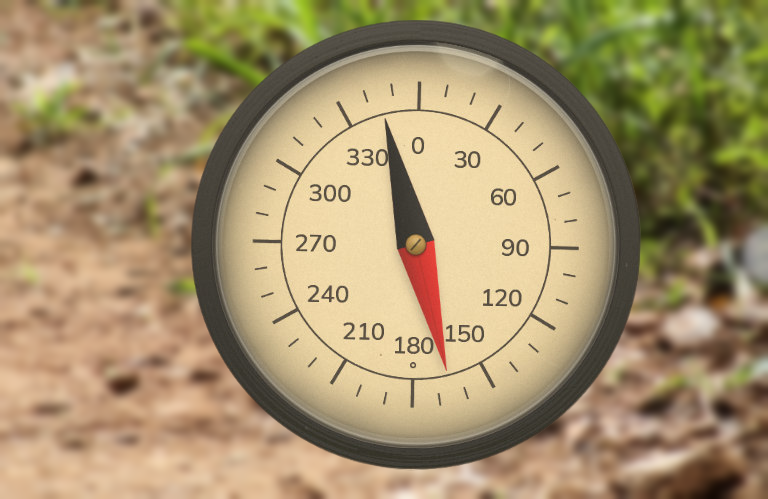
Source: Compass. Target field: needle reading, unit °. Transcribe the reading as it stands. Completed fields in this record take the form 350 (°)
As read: 165 (°)
